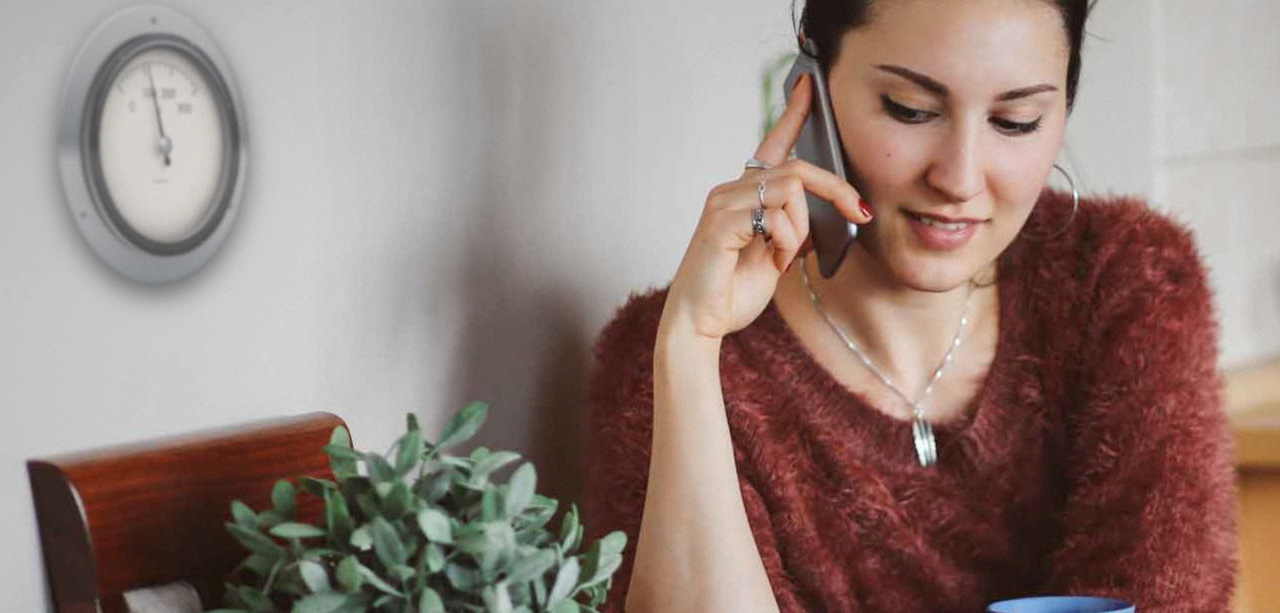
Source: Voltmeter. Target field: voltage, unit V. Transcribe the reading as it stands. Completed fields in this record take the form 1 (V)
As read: 100 (V)
